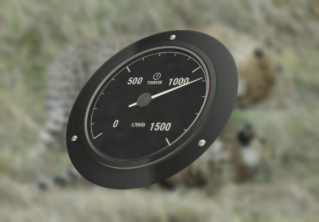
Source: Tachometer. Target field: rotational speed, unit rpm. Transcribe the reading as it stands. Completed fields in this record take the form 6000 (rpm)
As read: 1100 (rpm)
